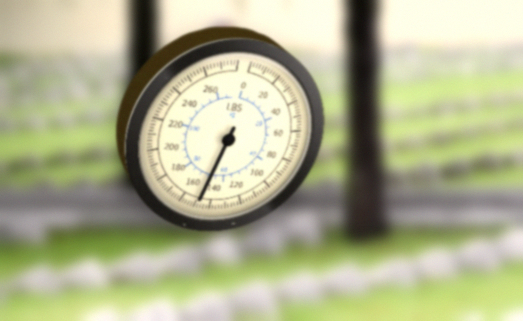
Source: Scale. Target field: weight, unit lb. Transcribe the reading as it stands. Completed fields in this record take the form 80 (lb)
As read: 150 (lb)
